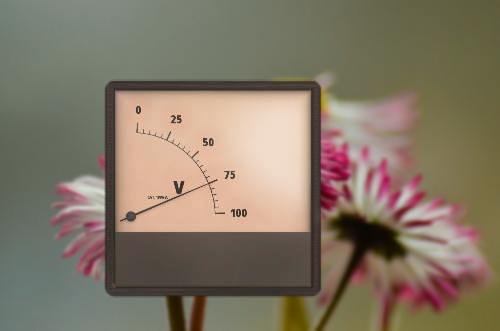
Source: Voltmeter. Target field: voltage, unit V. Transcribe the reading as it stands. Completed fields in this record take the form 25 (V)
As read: 75 (V)
